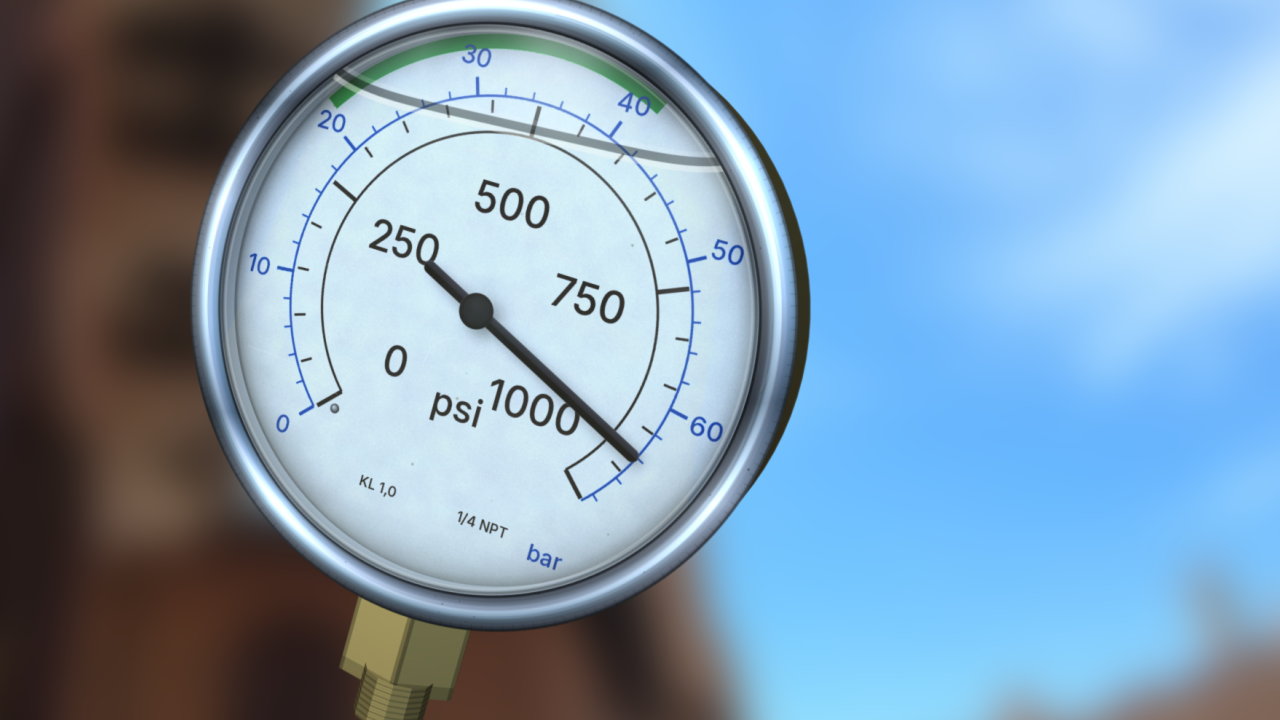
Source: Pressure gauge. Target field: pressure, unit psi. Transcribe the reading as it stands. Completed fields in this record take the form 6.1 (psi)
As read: 925 (psi)
